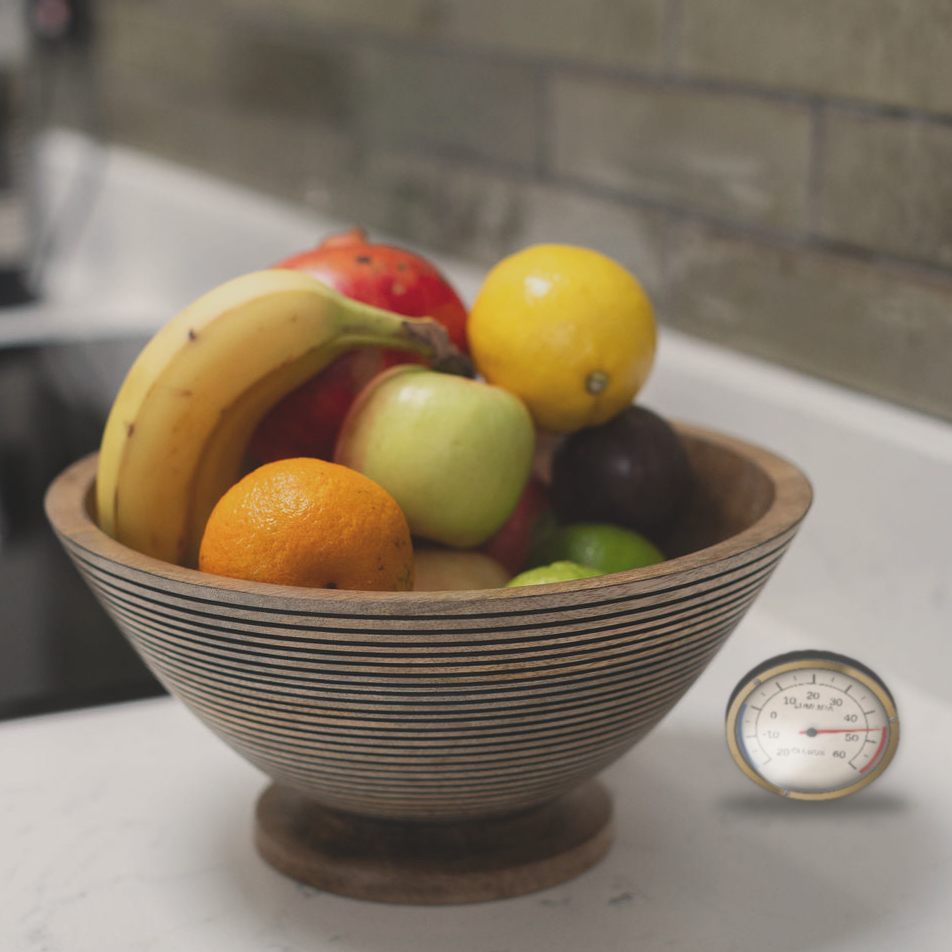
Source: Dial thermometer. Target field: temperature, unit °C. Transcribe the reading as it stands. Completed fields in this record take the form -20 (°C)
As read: 45 (°C)
